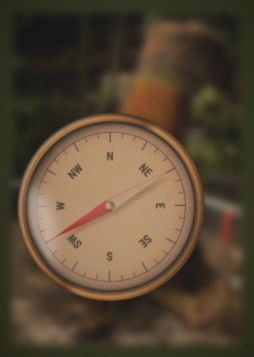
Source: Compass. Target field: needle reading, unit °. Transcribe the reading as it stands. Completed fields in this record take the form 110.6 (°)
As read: 240 (°)
